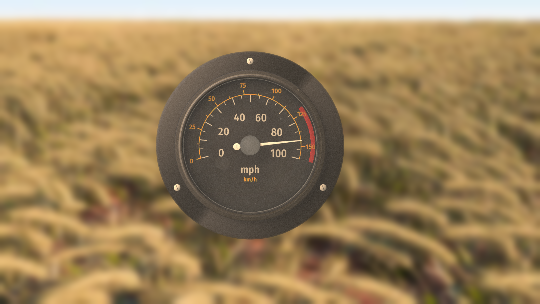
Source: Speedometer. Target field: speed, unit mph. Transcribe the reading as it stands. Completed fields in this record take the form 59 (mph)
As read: 90 (mph)
